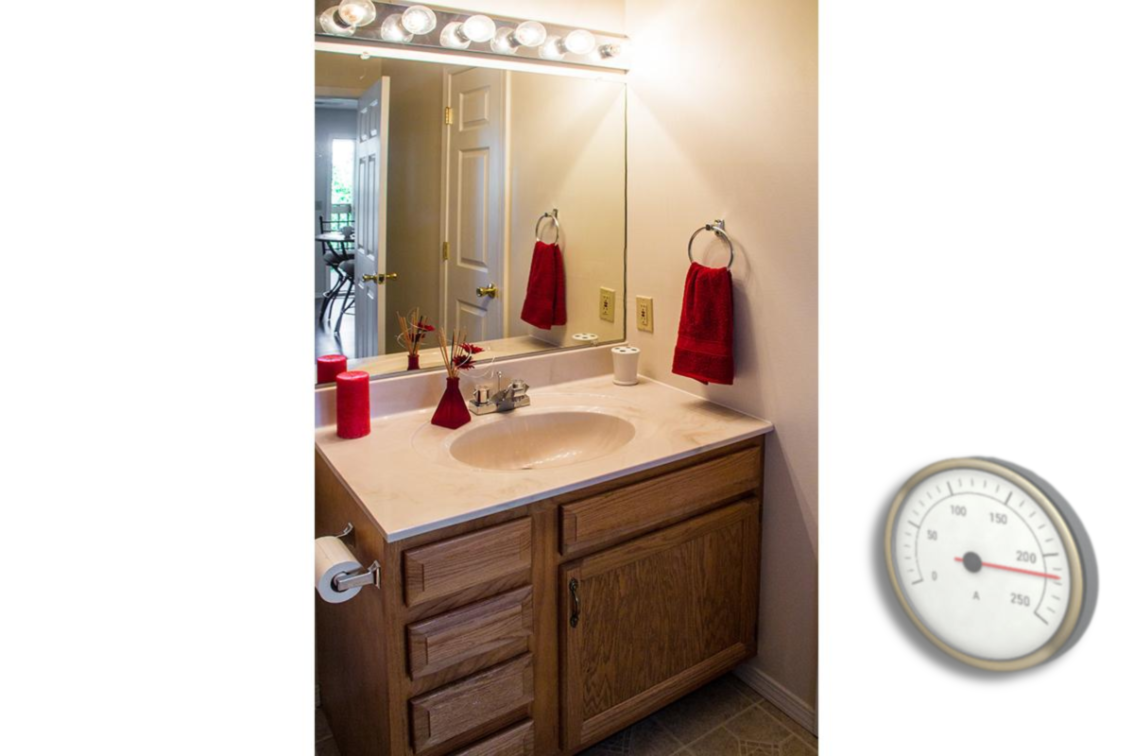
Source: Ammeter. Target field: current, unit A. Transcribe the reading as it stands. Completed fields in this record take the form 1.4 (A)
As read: 215 (A)
